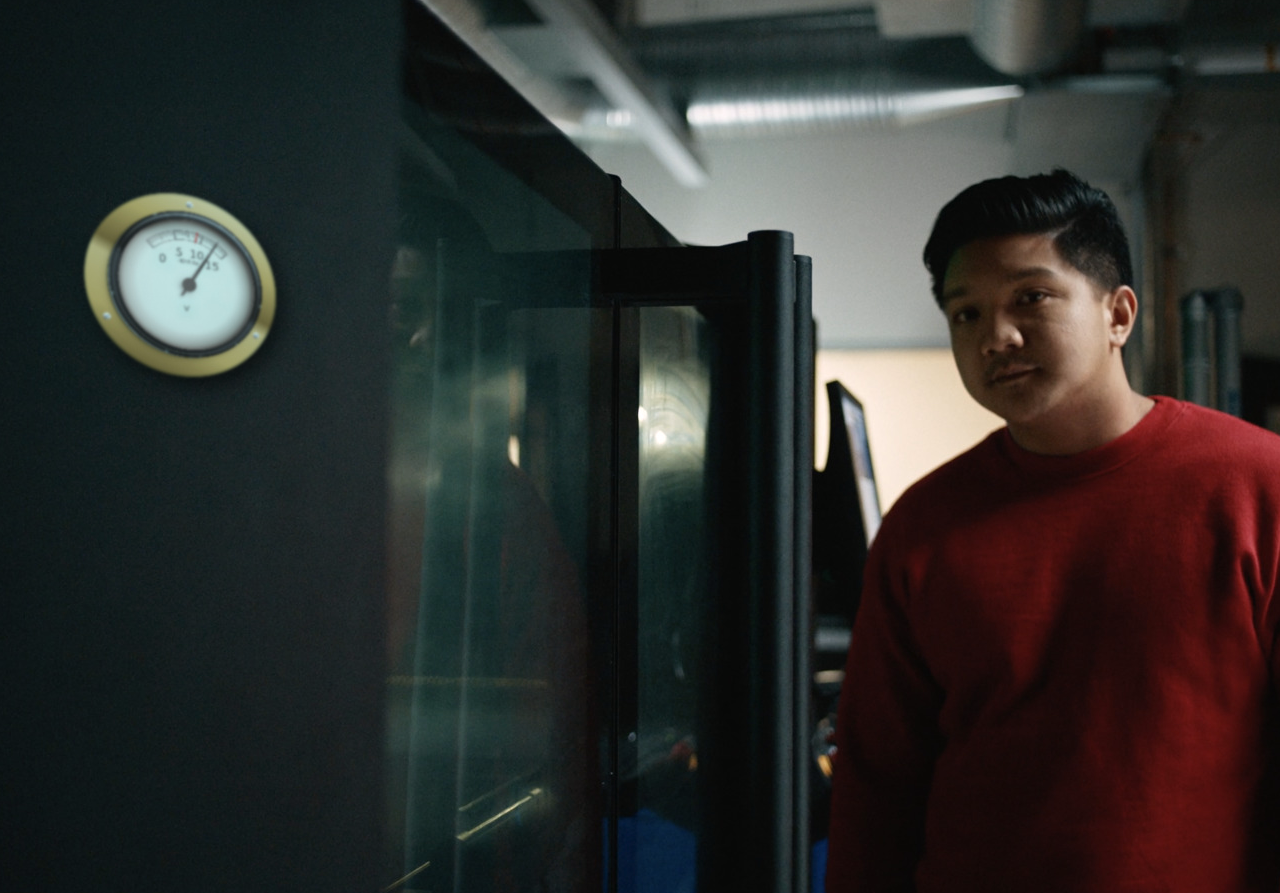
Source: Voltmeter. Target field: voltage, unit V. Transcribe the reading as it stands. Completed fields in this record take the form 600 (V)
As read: 12.5 (V)
